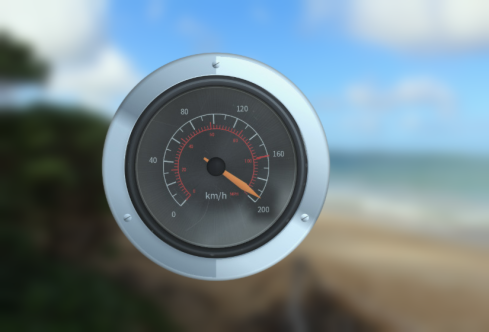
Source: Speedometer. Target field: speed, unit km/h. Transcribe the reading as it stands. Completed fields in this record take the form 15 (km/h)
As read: 195 (km/h)
